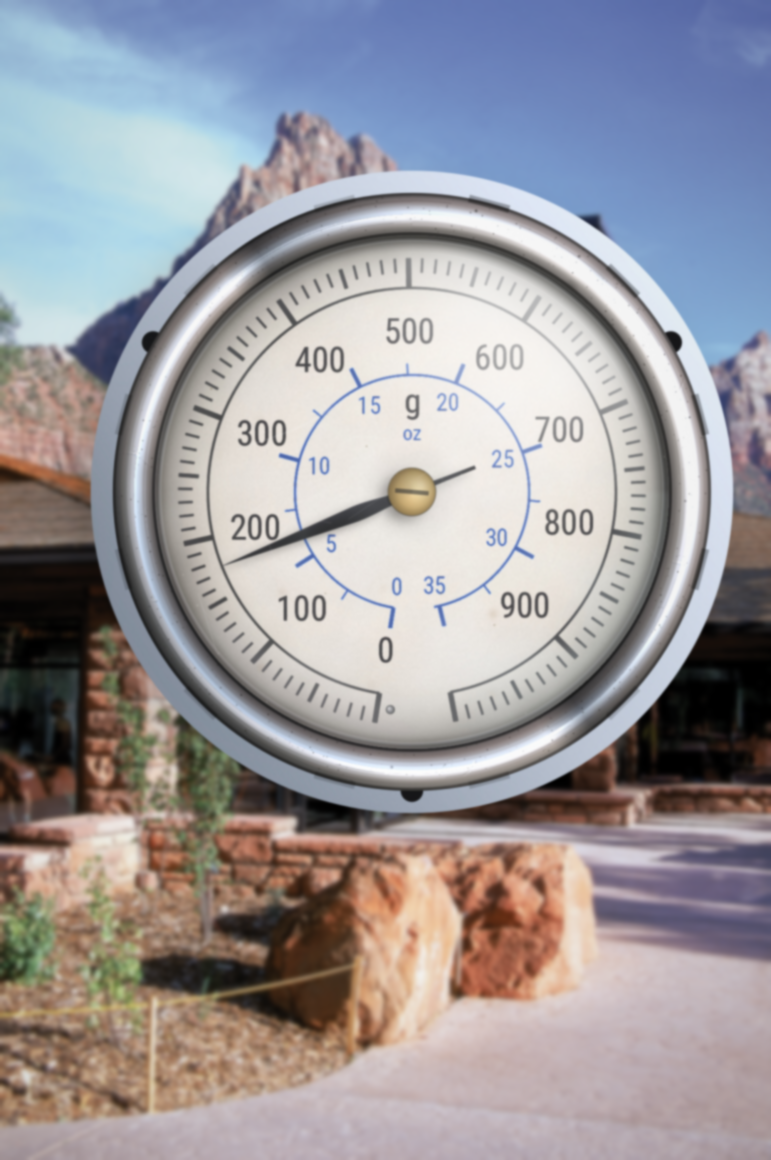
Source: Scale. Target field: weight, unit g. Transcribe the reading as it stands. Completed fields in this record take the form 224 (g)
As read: 175 (g)
